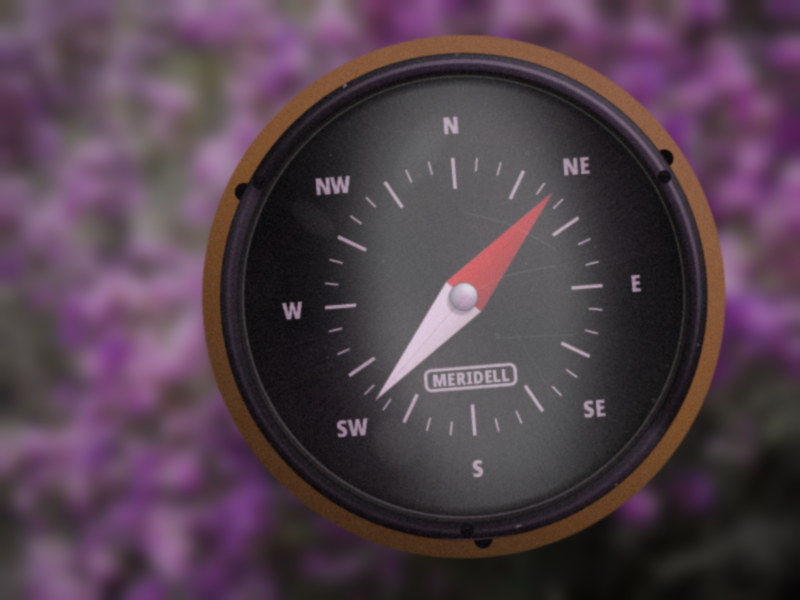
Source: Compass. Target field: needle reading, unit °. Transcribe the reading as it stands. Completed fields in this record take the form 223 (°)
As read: 45 (°)
